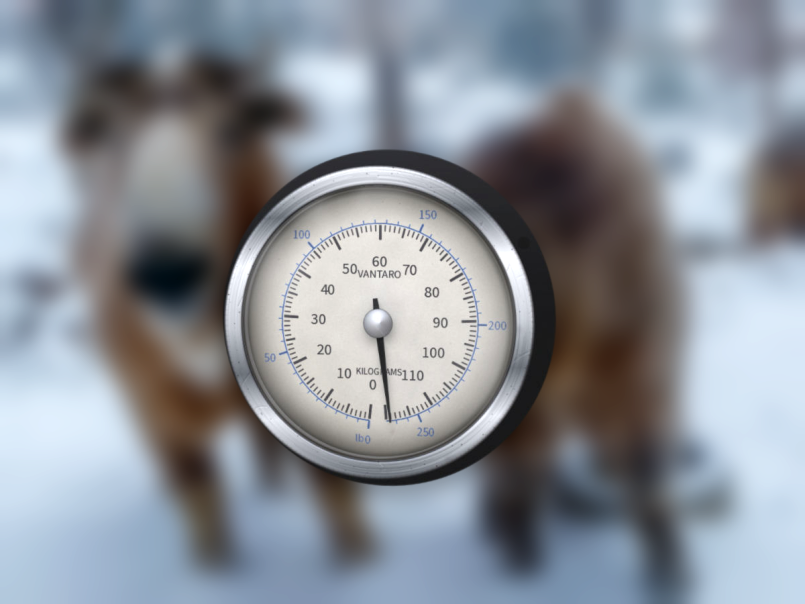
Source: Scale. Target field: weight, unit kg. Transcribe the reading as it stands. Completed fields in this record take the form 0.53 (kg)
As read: 119 (kg)
